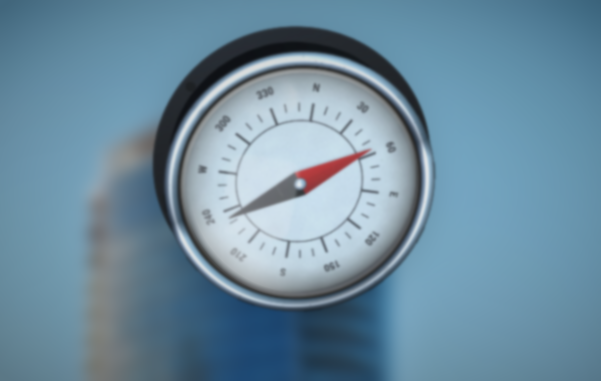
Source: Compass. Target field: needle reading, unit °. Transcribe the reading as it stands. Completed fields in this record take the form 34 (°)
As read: 55 (°)
